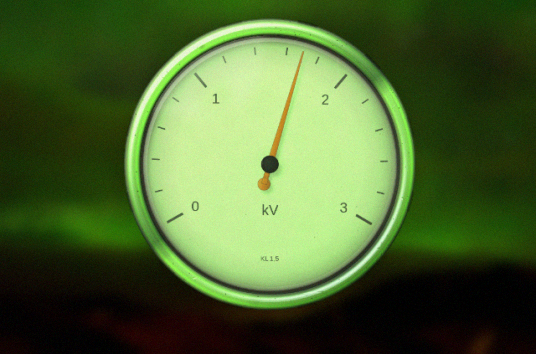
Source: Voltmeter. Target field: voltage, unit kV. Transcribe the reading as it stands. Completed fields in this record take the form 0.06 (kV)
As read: 1.7 (kV)
